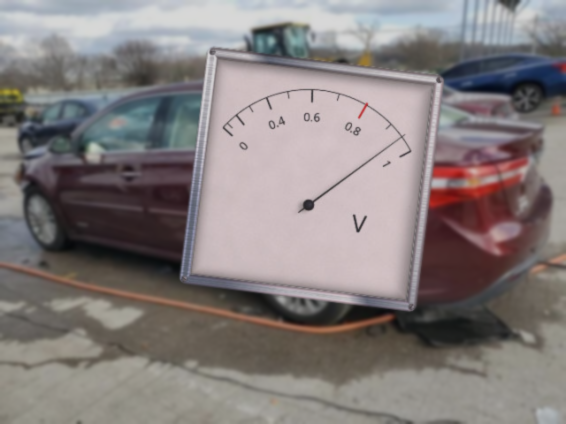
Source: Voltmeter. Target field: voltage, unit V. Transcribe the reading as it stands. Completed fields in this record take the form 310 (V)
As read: 0.95 (V)
